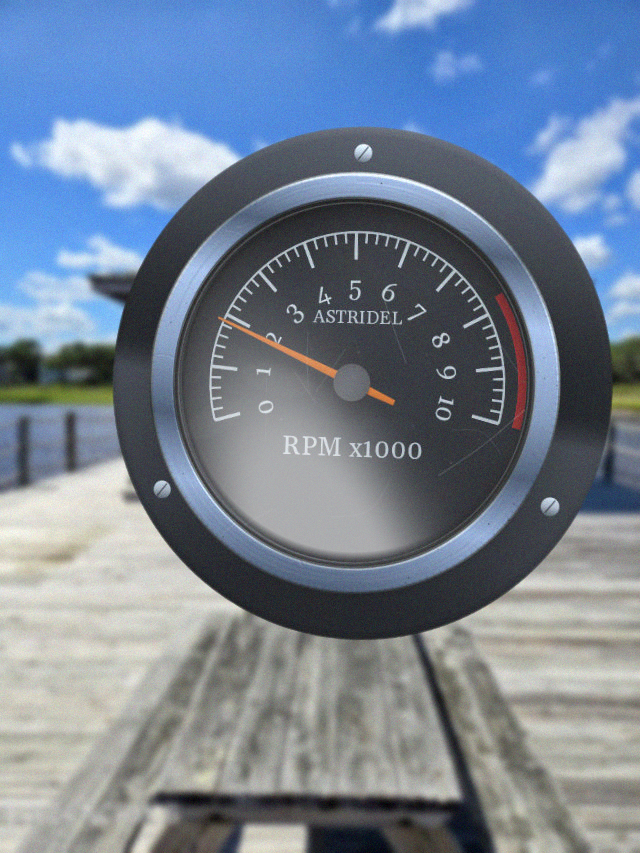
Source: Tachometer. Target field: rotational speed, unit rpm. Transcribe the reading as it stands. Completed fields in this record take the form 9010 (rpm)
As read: 1900 (rpm)
